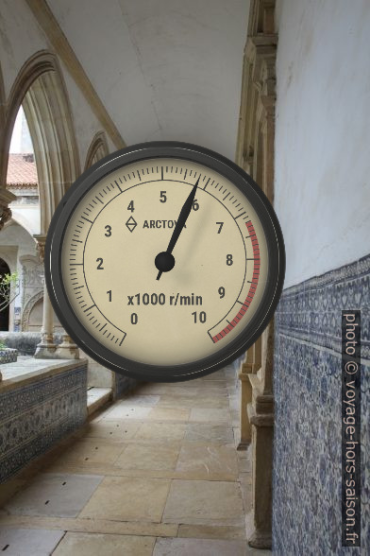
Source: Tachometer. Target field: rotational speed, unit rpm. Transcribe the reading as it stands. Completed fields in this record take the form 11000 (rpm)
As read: 5800 (rpm)
